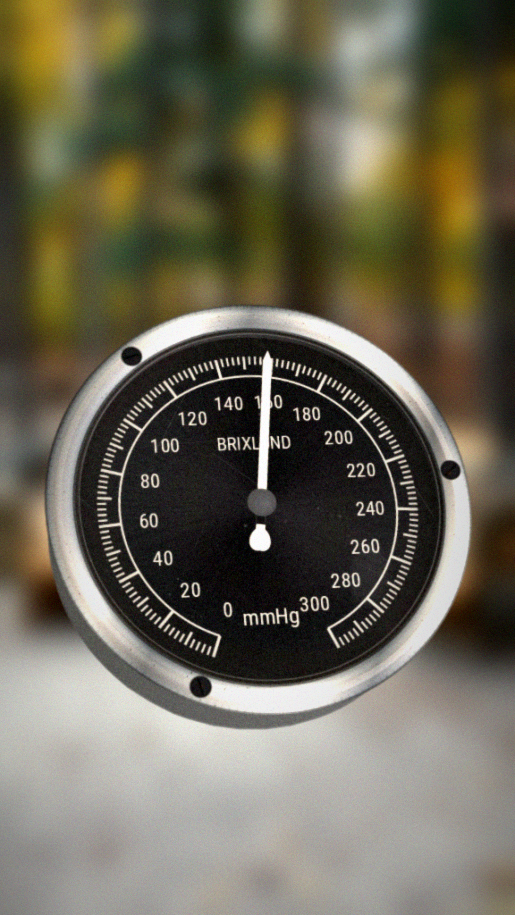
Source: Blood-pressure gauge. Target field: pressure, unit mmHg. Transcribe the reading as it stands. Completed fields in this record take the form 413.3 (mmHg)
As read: 158 (mmHg)
